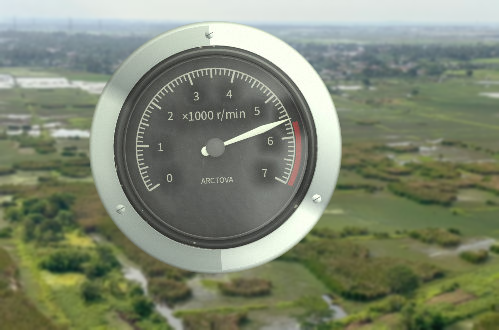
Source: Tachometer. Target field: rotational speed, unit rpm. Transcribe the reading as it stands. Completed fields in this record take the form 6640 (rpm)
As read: 5600 (rpm)
